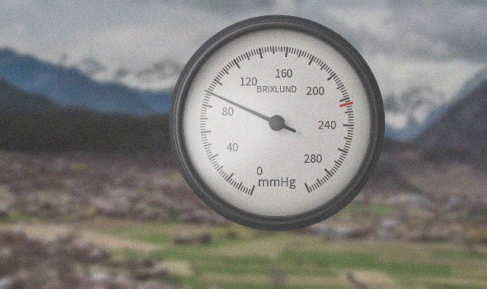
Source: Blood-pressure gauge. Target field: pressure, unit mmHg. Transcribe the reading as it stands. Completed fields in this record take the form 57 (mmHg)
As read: 90 (mmHg)
